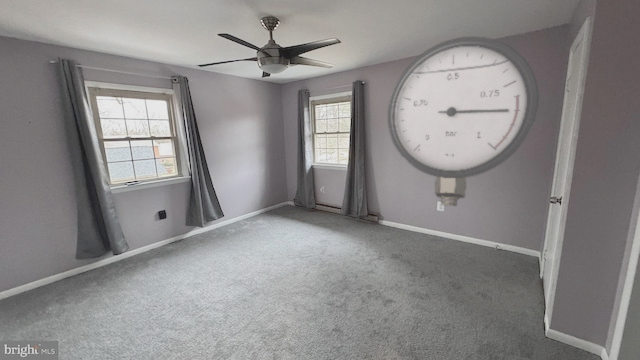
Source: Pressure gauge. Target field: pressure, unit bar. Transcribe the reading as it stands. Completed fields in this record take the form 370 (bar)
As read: 0.85 (bar)
